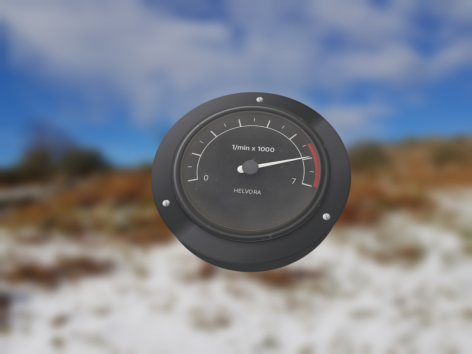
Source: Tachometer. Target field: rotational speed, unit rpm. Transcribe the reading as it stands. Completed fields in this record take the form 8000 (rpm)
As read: 6000 (rpm)
